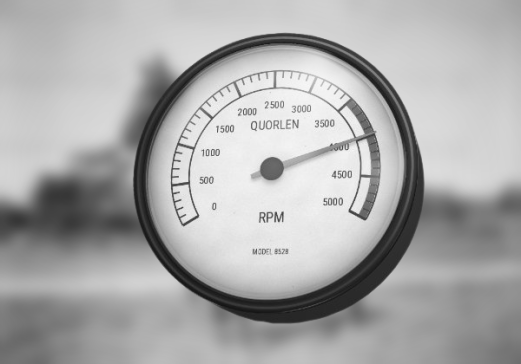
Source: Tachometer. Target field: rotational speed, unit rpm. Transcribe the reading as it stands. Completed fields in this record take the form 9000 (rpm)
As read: 4000 (rpm)
